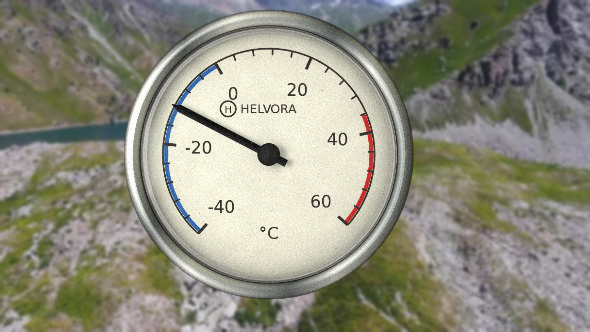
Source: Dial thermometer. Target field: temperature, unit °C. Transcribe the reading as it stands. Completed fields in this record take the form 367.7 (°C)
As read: -12 (°C)
